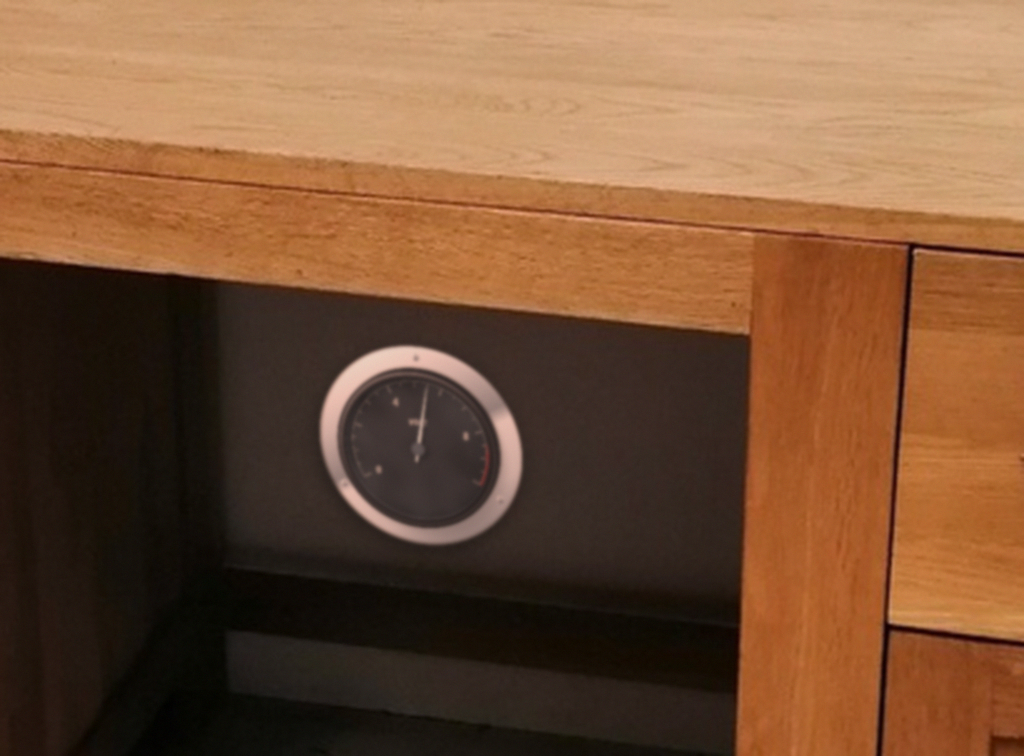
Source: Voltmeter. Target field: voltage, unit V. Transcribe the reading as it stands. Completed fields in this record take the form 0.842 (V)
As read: 5.5 (V)
